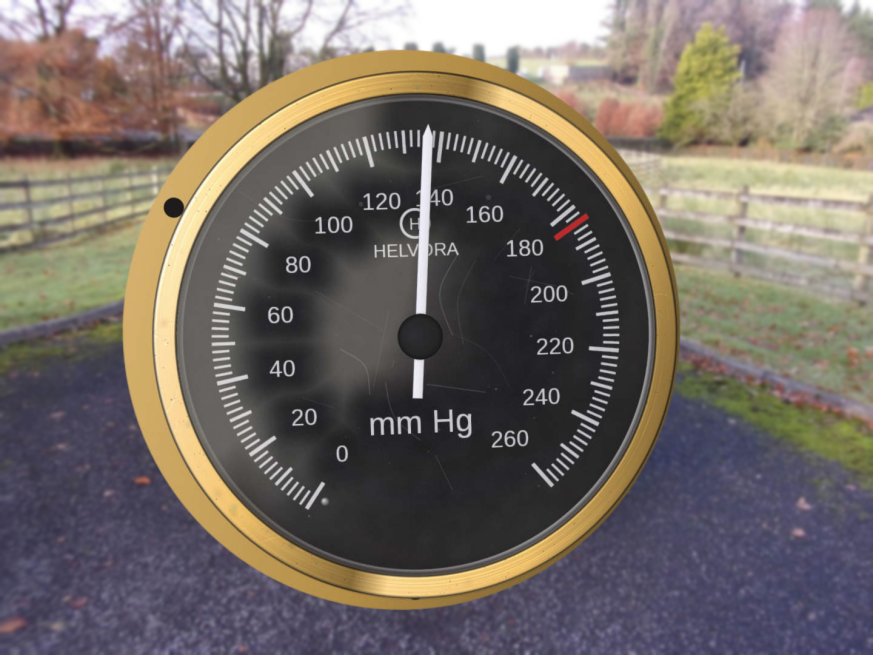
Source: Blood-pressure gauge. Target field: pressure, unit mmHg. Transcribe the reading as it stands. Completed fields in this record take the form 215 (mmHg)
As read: 136 (mmHg)
